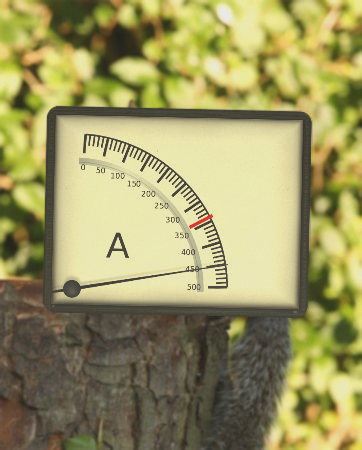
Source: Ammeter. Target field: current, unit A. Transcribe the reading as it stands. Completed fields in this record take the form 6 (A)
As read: 450 (A)
